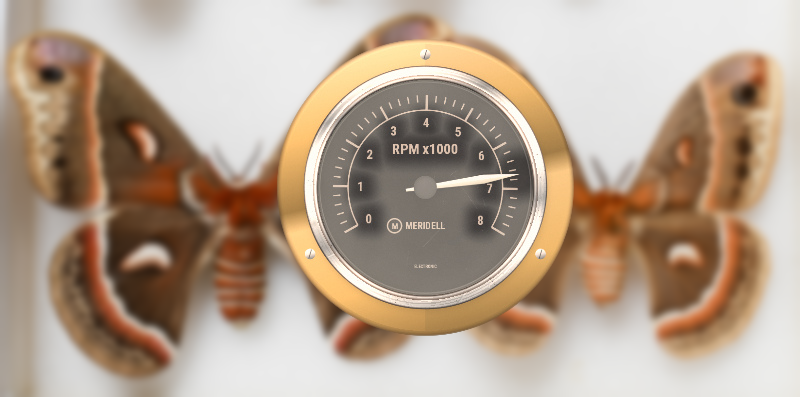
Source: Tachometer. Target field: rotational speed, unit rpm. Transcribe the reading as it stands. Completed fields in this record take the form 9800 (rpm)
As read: 6700 (rpm)
